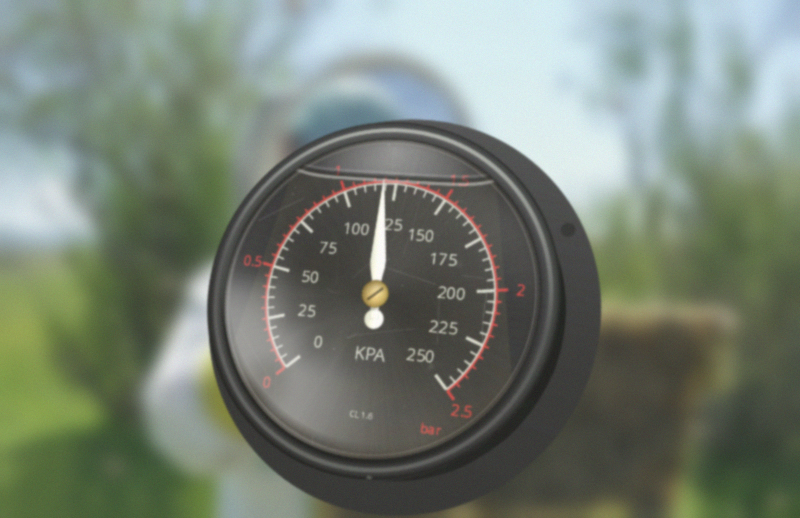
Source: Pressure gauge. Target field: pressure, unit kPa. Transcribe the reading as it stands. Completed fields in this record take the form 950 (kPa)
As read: 120 (kPa)
